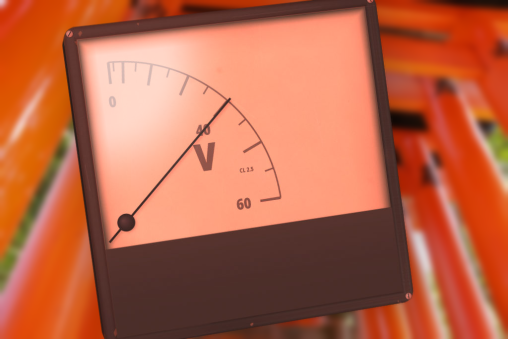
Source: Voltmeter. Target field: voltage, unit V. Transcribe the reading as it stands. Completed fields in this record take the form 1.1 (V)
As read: 40 (V)
